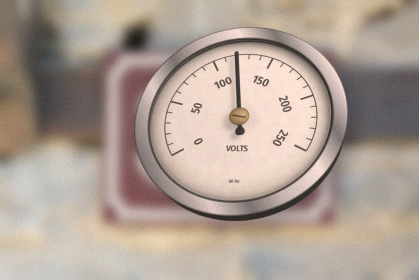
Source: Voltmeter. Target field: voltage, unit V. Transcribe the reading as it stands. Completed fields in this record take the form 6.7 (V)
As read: 120 (V)
